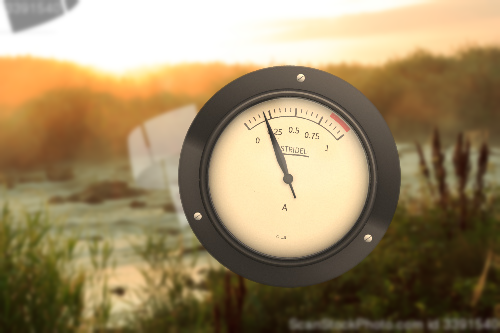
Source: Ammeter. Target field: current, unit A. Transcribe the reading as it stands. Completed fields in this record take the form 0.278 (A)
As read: 0.2 (A)
